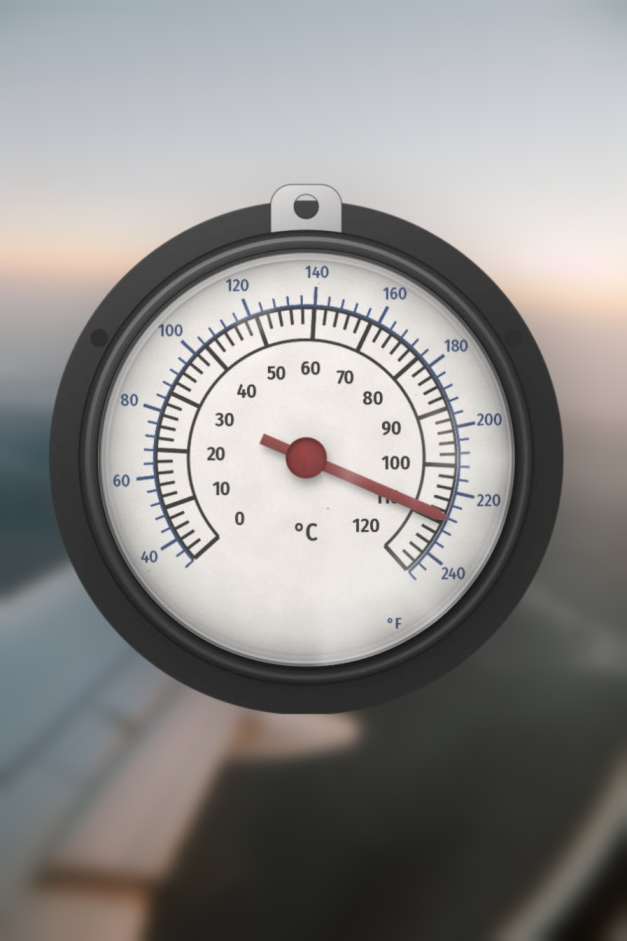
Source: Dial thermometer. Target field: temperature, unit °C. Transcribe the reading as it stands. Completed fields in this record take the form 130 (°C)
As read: 109 (°C)
